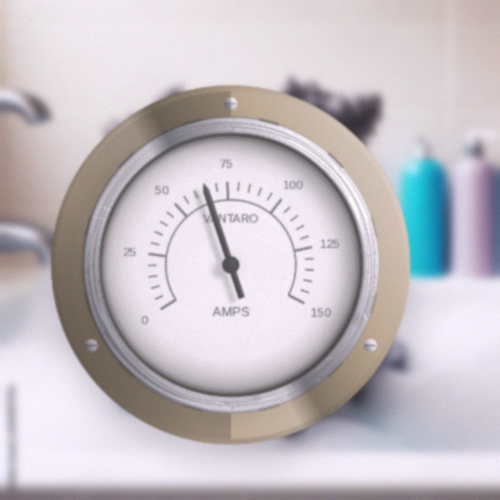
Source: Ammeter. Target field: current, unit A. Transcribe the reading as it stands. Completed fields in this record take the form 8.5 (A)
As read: 65 (A)
